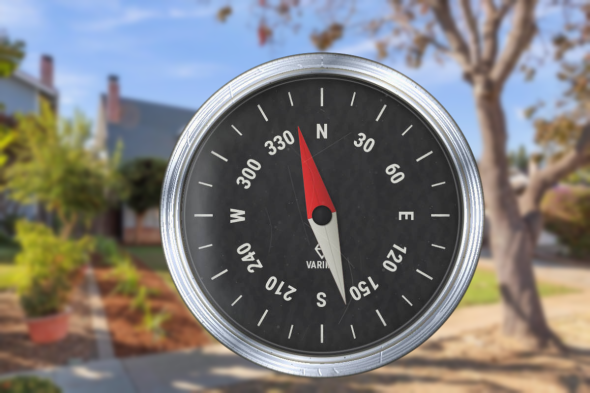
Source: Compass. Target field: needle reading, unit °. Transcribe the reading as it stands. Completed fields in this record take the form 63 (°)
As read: 345 (°)
